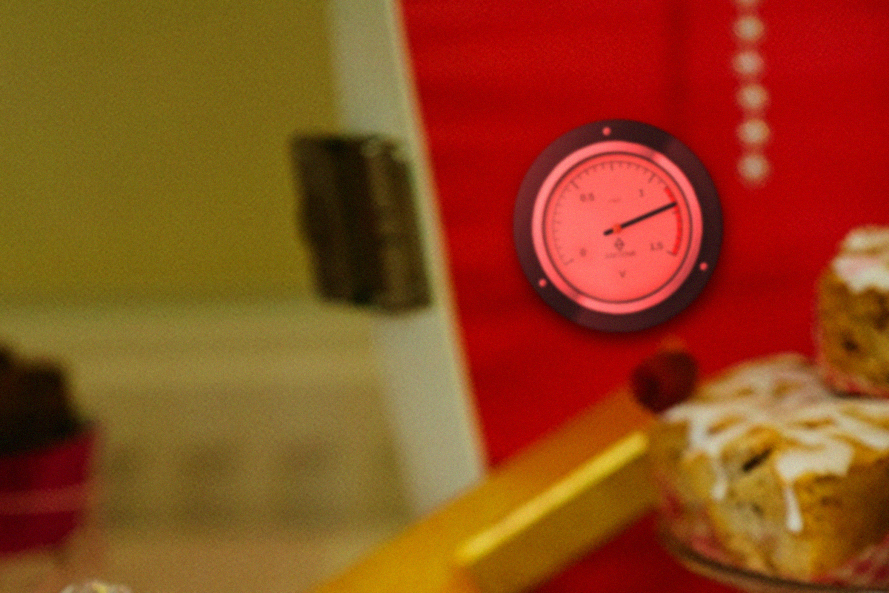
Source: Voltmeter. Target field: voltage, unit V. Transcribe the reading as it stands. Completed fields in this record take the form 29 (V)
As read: 1.2 (V)
